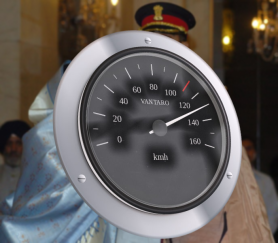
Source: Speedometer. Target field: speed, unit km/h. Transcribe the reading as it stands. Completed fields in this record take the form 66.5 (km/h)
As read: 130 (km/h)
